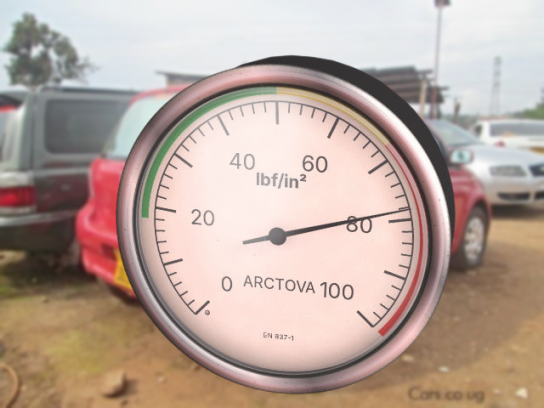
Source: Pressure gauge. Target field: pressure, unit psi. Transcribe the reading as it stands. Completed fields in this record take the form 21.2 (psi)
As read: 78 (psi)
